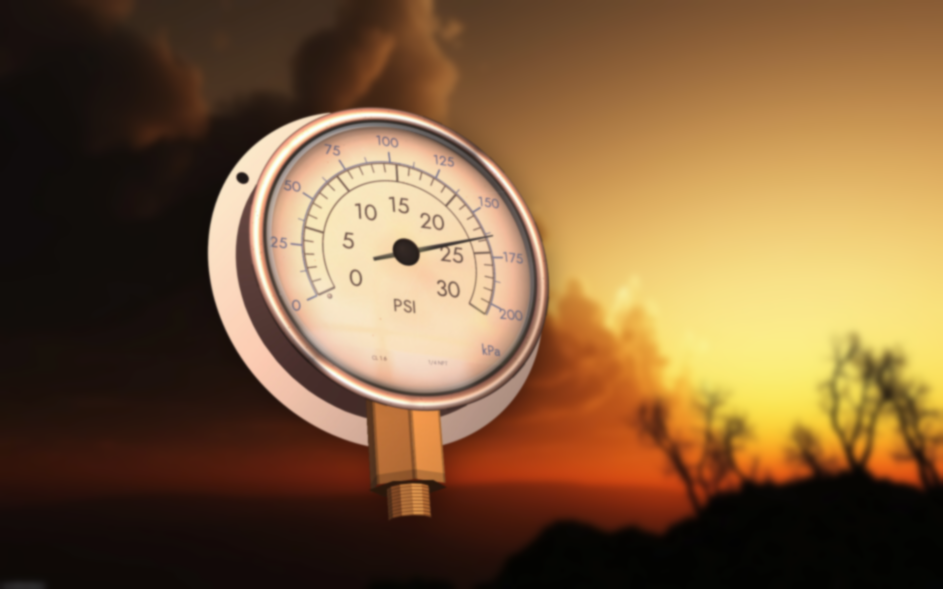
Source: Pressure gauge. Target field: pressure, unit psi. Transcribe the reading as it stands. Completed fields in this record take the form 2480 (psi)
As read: 24 (psi)
